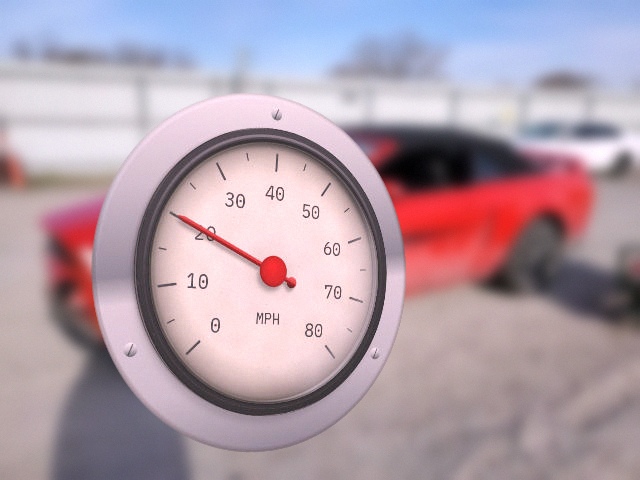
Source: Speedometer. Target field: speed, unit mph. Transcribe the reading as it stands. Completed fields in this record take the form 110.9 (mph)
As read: 20 (mph)
